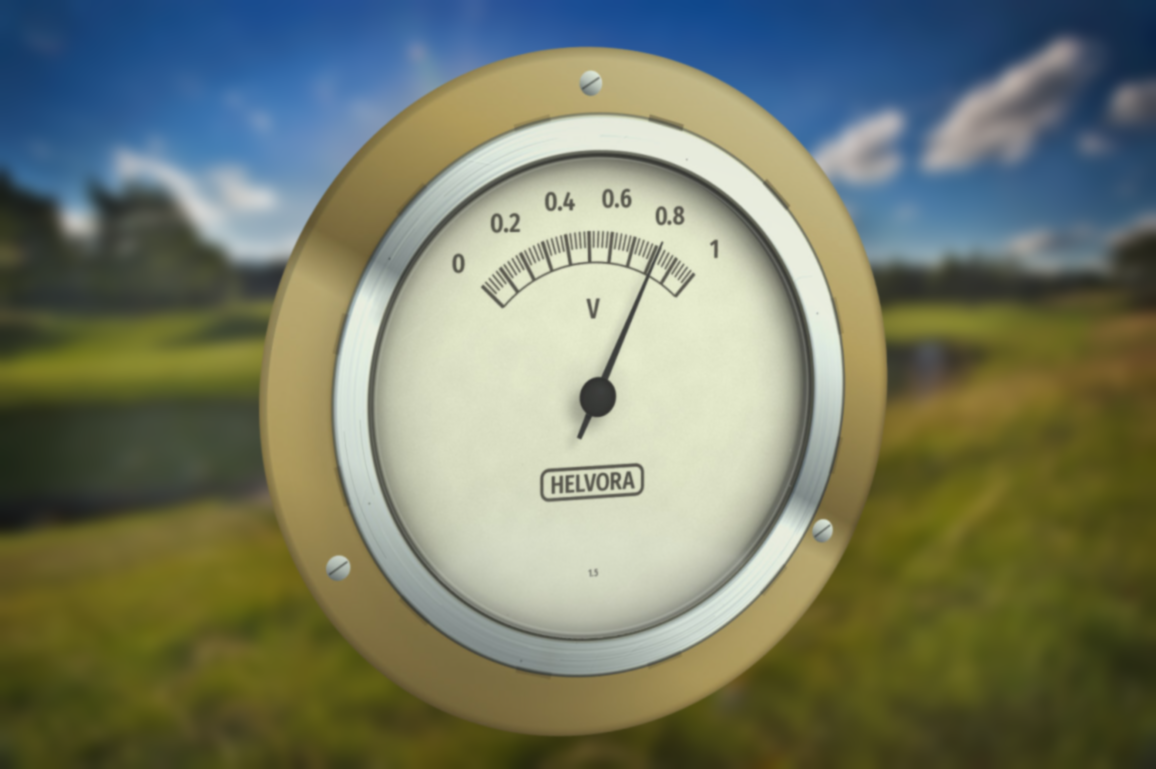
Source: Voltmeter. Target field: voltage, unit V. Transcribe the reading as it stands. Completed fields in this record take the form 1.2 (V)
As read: 0.8 (V)
